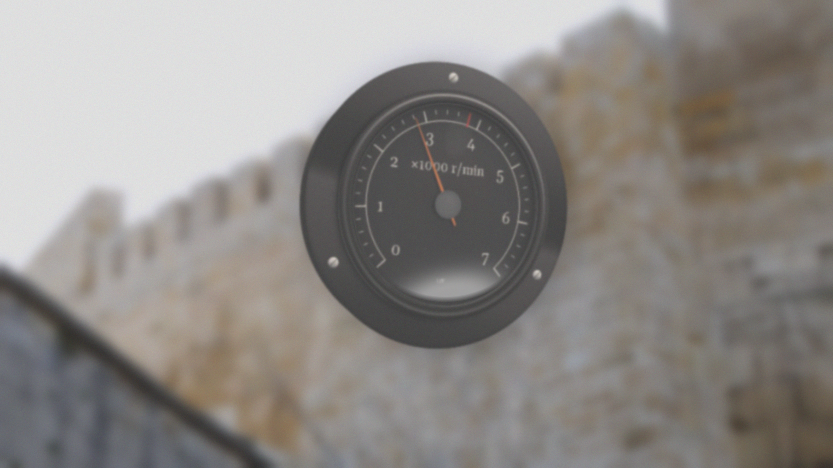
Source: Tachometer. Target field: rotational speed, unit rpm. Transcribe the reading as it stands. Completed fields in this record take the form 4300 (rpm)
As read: 2800 (rpm)
